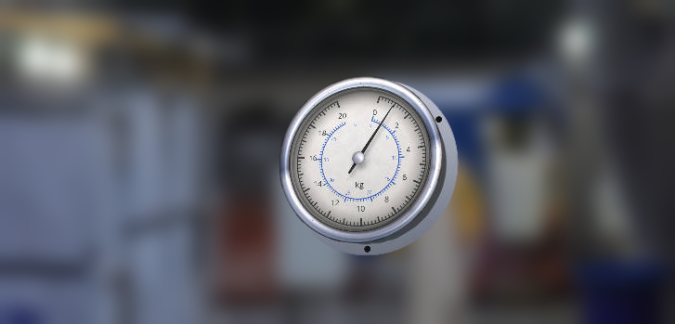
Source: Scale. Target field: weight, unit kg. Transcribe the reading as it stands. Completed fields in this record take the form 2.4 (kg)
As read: 1 (kg)
